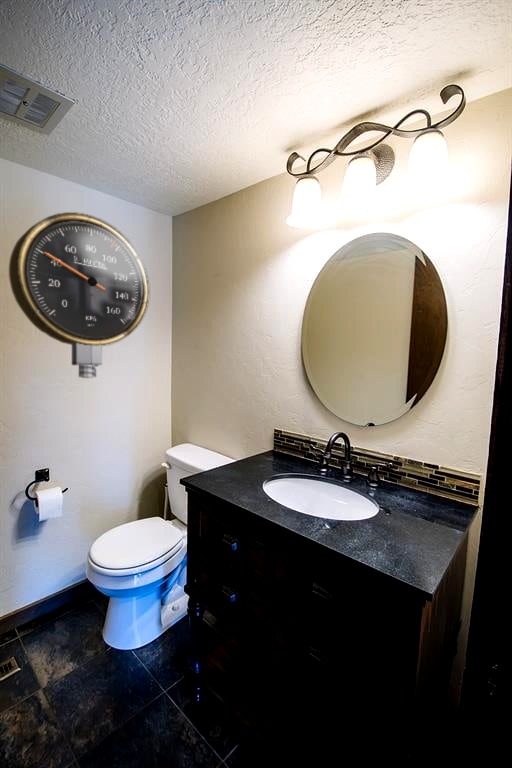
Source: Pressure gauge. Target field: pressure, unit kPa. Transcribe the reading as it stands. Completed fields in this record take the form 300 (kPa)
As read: 40 (kPa)
